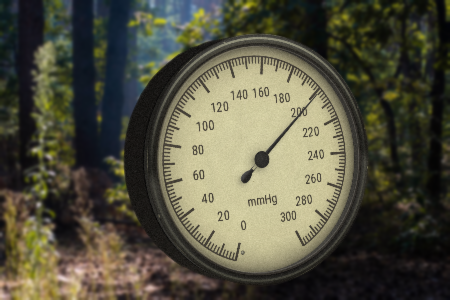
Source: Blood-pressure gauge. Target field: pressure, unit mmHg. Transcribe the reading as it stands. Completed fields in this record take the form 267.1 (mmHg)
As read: 200 (mmHg)
